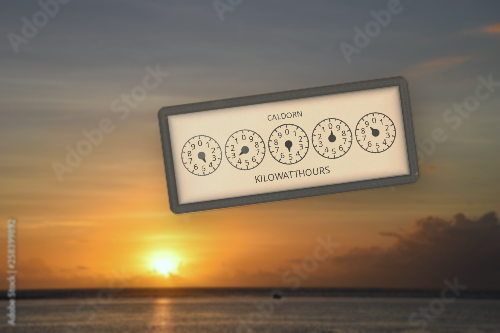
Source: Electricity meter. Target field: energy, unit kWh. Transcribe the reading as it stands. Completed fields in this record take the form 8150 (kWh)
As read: 43499 (kWh)
